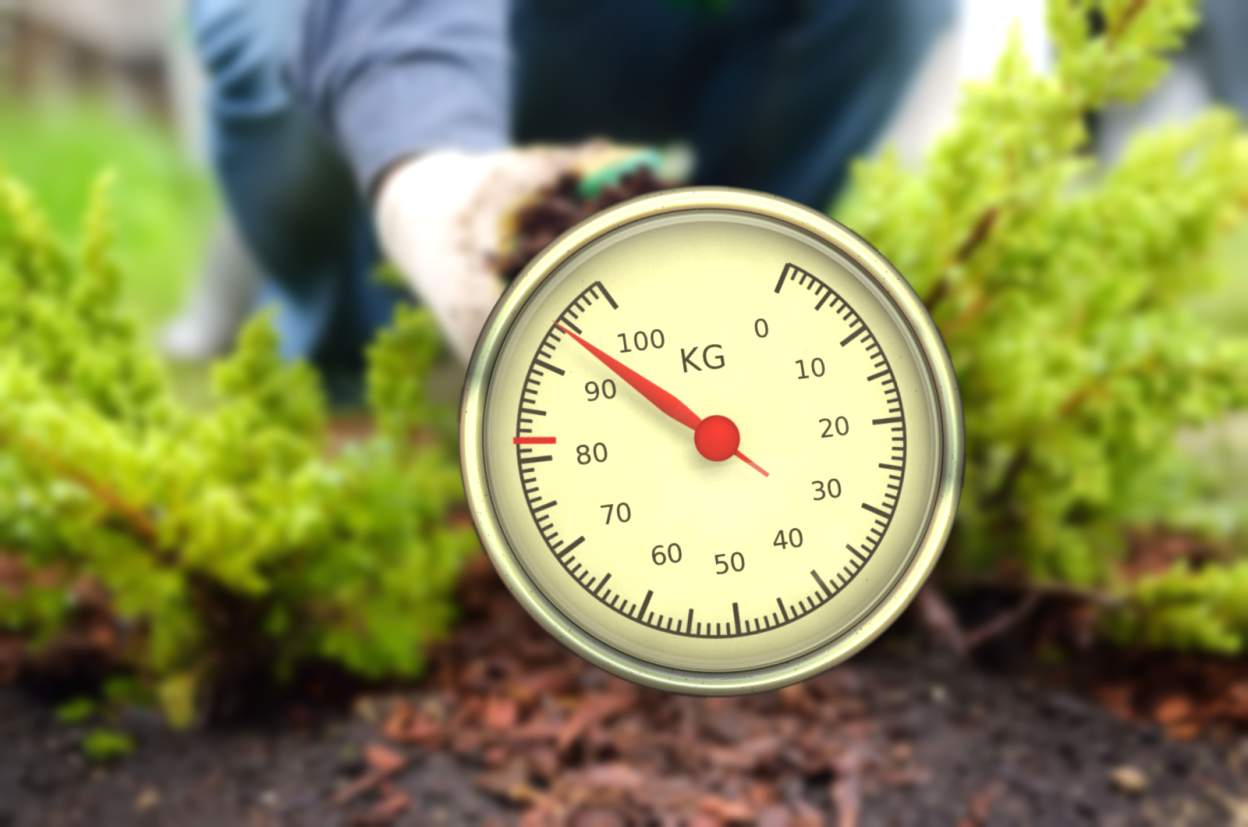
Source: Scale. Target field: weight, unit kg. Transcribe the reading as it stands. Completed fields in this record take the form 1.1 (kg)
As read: 94 (kg)
